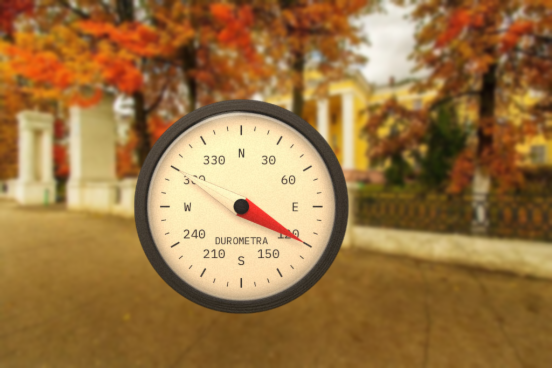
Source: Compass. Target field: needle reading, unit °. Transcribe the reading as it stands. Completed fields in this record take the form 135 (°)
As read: 120 (°)
